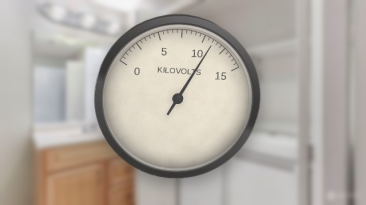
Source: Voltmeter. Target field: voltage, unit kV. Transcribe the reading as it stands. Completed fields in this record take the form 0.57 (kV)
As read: 11 (kV)
